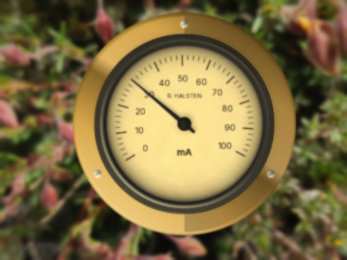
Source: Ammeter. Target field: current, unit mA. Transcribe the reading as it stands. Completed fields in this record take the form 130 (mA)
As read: 30 (mA)
